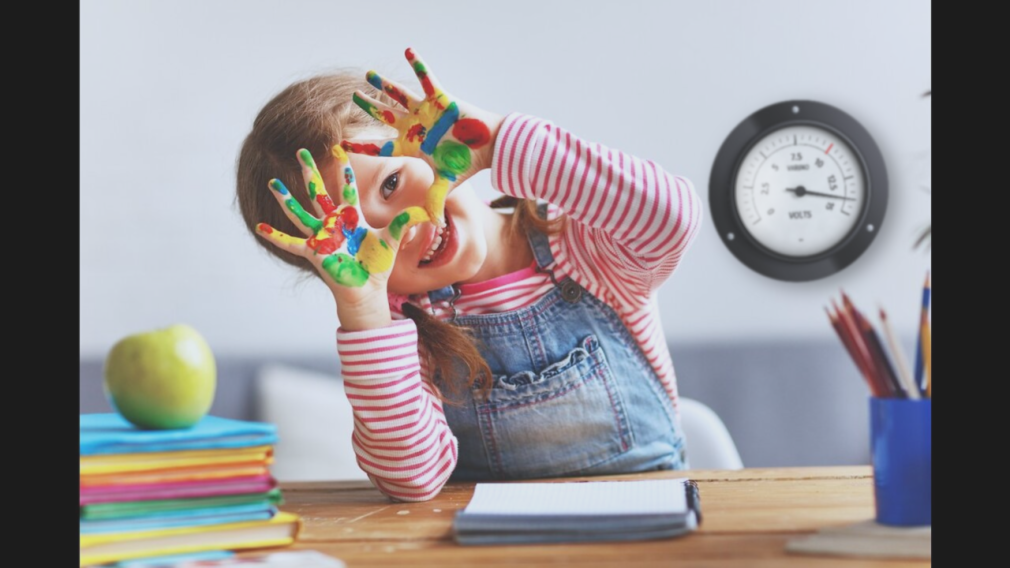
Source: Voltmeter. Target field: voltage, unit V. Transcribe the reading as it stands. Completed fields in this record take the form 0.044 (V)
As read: 14 (V)
